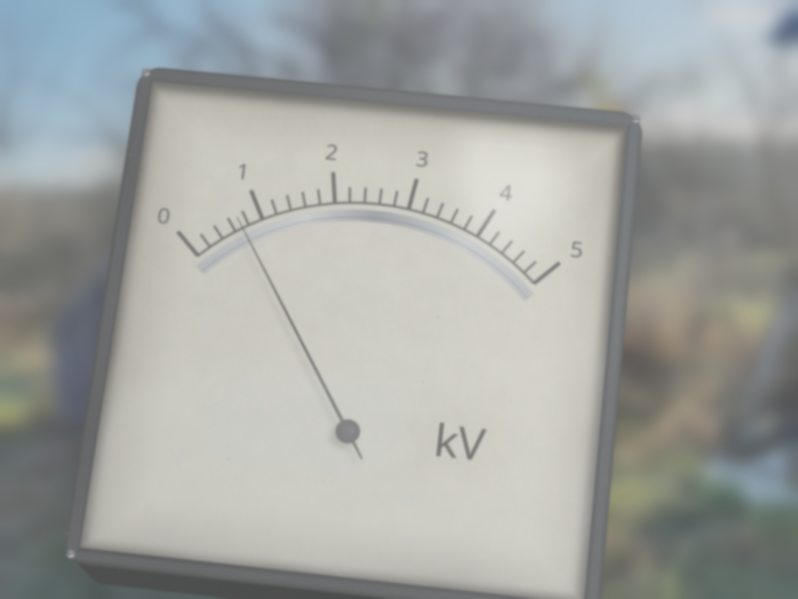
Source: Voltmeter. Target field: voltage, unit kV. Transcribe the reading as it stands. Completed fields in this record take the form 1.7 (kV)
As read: 0.7 (kV)
